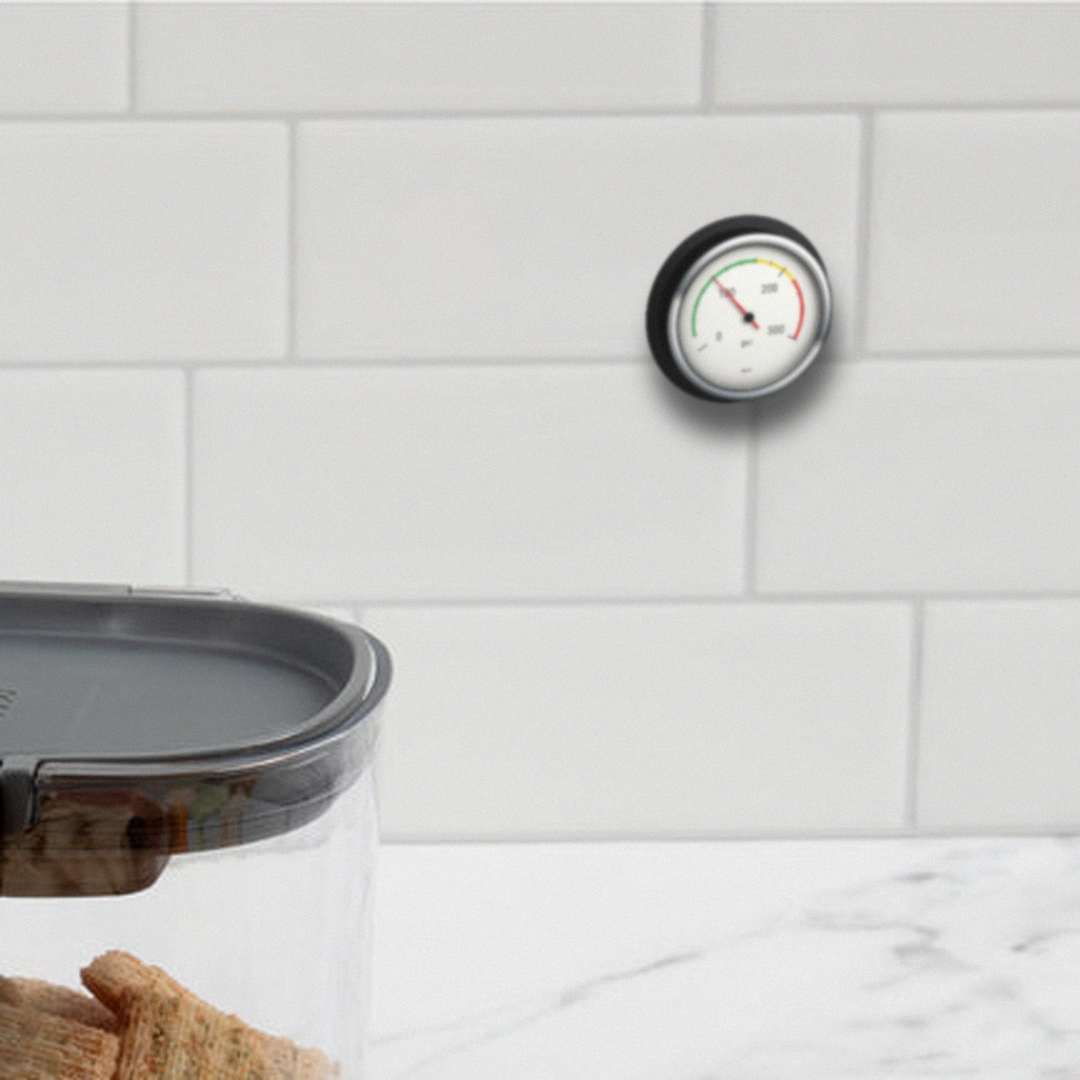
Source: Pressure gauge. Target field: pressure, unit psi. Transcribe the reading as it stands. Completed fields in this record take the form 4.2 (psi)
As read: 100 (psi)
